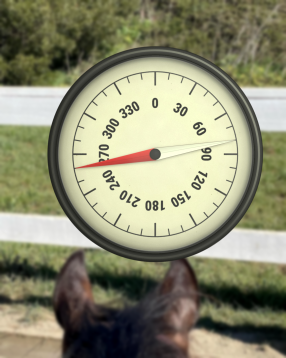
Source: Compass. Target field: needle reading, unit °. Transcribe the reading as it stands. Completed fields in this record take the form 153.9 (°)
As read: 260 (°)
